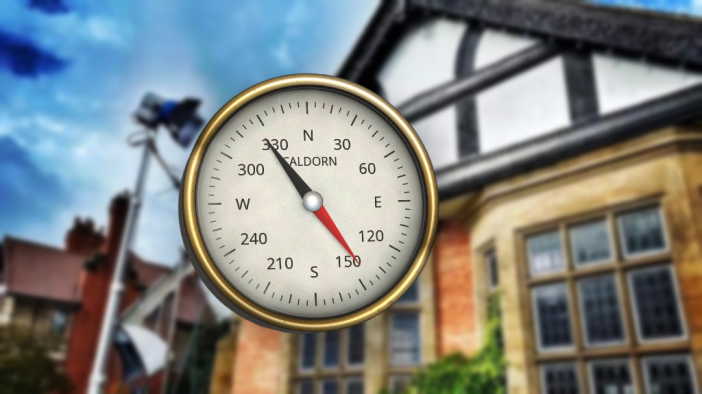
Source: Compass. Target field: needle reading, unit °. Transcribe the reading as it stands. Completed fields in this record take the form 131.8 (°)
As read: 145 (°)
